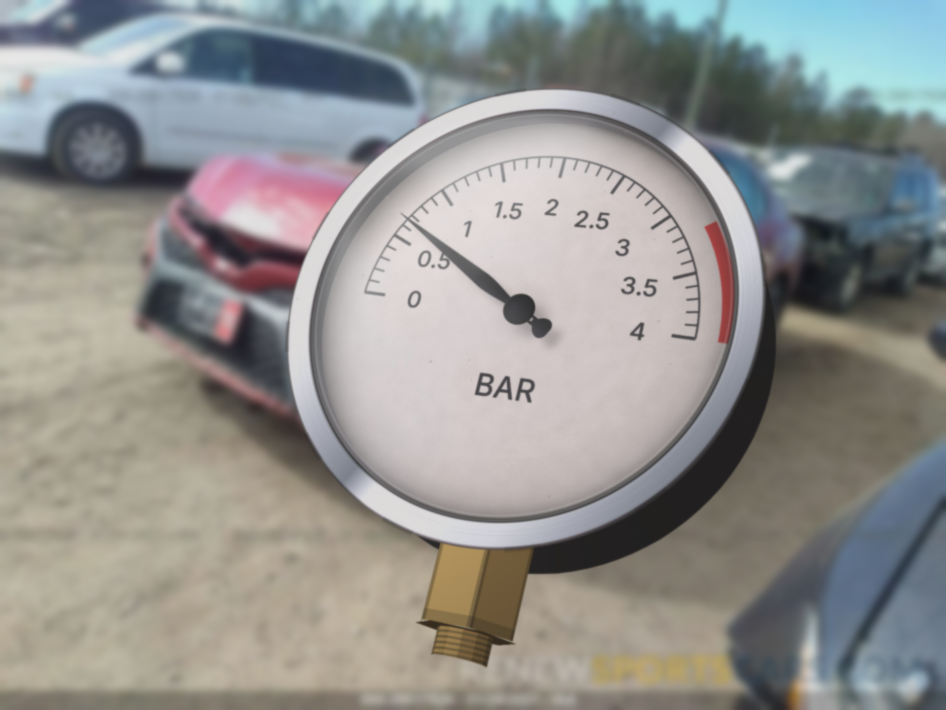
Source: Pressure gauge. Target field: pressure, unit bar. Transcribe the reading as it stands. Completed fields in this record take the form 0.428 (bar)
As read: 0.65 (bar)
